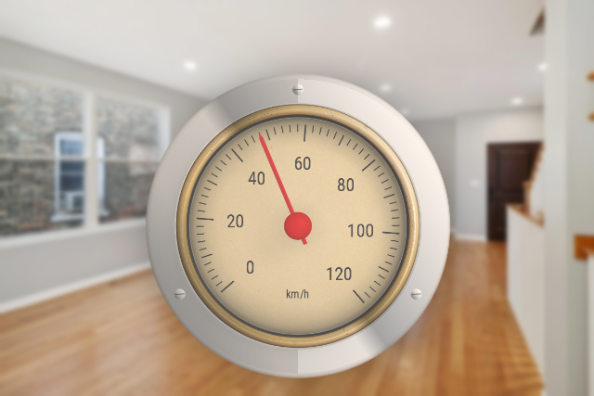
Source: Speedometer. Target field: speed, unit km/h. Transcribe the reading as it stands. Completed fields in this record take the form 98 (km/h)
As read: 48 (km/h)
